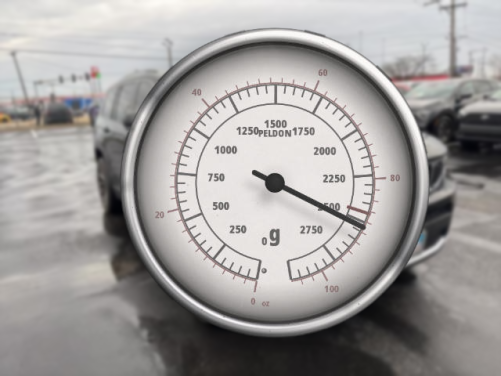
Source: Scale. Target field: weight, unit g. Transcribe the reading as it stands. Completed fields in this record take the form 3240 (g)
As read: 2525 (g)
